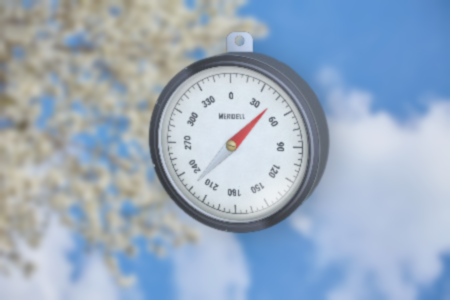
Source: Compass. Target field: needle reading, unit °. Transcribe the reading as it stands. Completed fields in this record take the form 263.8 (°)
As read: 45 (°)
